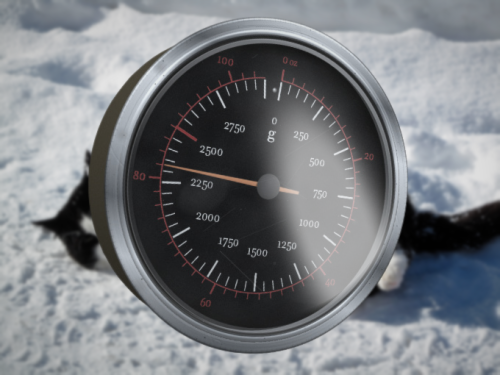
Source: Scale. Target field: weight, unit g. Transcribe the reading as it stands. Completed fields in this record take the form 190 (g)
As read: 2325 (g)
